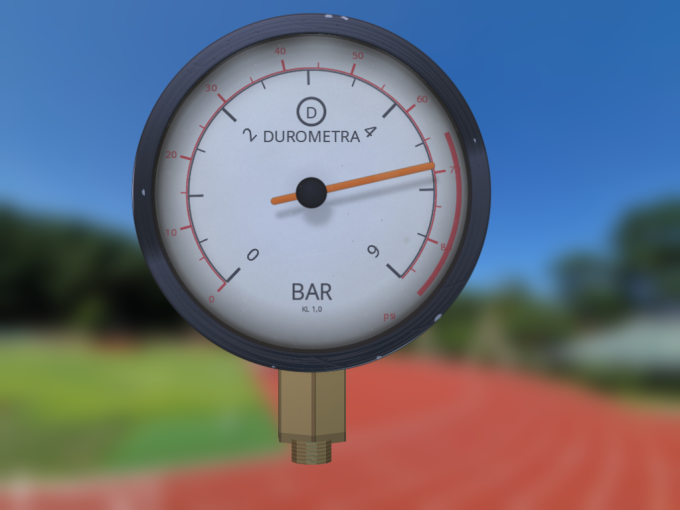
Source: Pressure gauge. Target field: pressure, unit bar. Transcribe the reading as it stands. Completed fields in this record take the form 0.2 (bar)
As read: 4.75 (bar)
